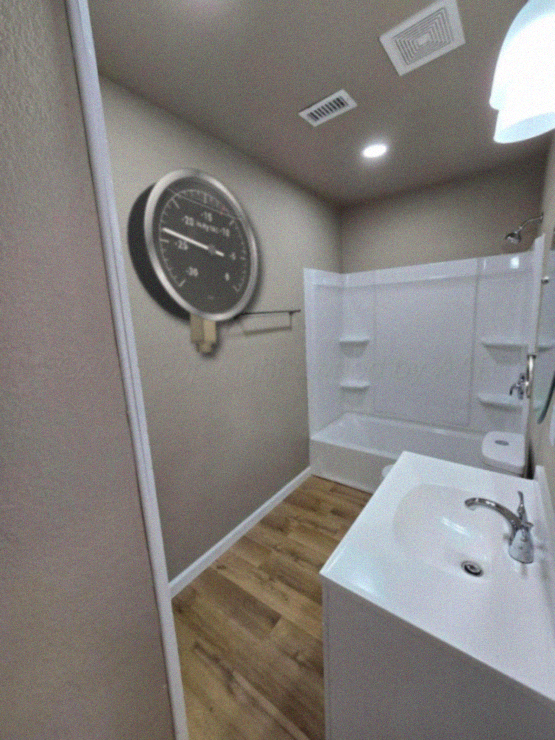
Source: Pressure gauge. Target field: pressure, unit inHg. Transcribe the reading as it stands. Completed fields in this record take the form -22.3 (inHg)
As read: -24 (inHg)
